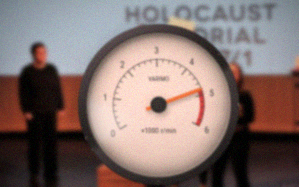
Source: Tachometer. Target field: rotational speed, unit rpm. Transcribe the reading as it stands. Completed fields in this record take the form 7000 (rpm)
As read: 4800 (rpm)
